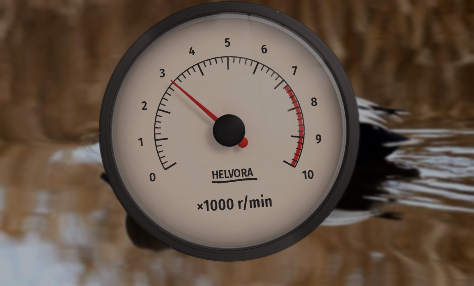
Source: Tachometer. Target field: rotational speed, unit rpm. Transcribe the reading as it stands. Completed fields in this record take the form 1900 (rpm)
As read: 3000 (rpm)
